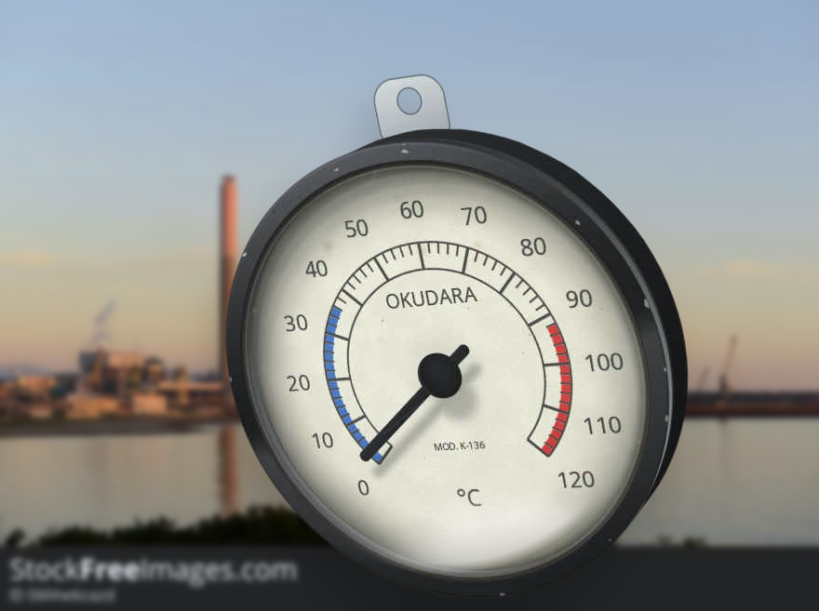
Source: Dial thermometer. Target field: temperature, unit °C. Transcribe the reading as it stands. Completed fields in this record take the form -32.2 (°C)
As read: 3 (°C)
